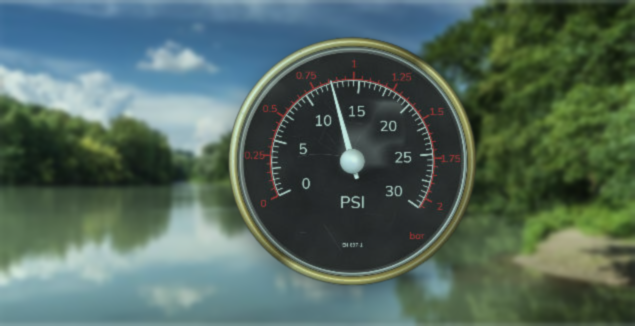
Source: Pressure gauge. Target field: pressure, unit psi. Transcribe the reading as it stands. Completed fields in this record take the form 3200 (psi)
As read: 12.5 (psi)
